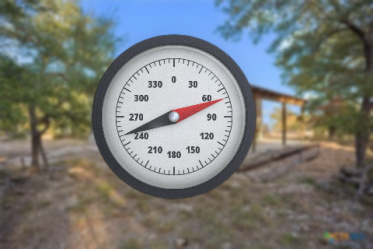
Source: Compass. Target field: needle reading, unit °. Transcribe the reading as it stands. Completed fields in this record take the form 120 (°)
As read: 70 (°)
